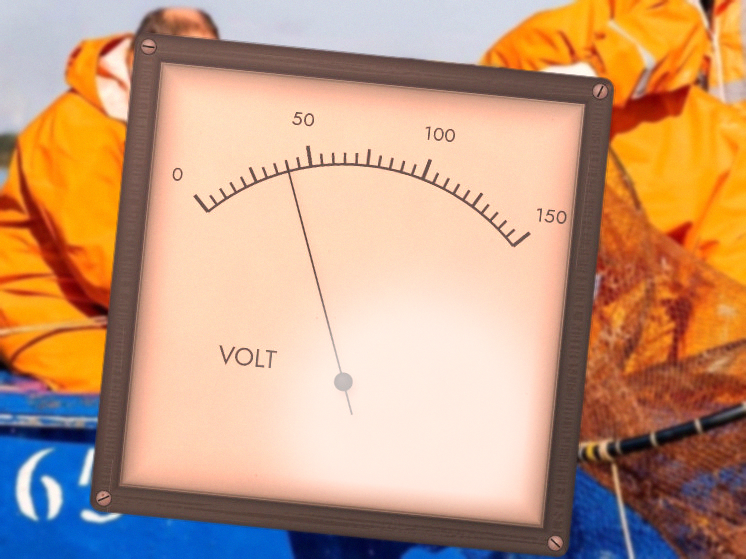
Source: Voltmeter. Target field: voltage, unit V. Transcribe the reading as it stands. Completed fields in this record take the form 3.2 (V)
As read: 40 (V)
